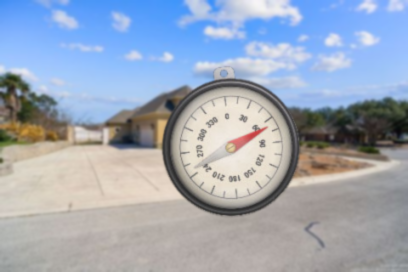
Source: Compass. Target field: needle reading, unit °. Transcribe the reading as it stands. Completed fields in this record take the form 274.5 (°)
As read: 67.5 (°)
